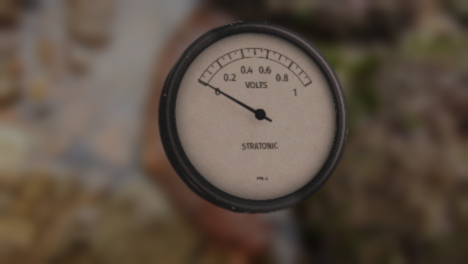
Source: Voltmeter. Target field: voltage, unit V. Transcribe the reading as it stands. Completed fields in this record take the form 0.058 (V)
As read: 0 (V)
